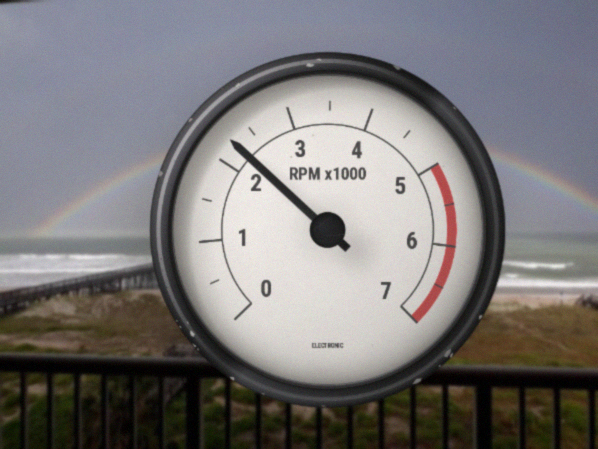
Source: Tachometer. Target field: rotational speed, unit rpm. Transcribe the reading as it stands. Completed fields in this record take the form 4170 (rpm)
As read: 2250 (rpm)
